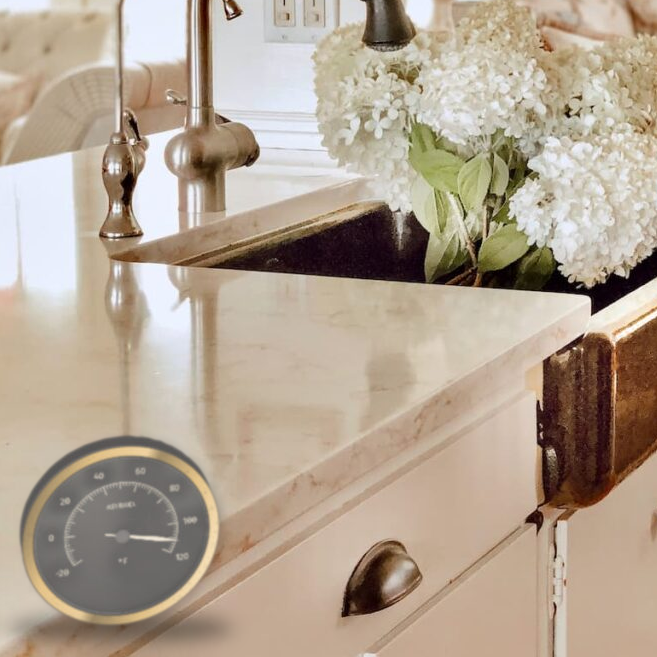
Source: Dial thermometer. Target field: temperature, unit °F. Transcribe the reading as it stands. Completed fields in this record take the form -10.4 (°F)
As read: 110 (°F)
